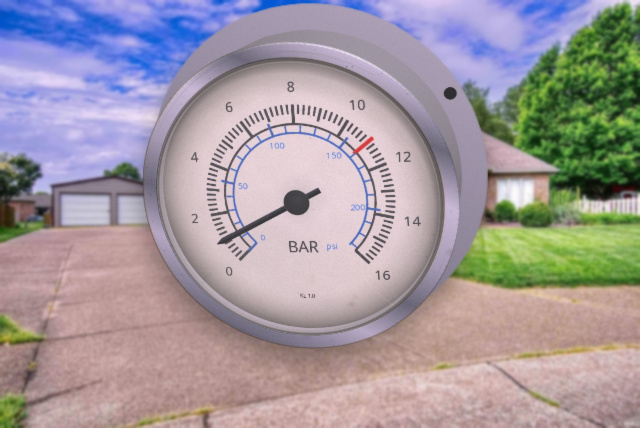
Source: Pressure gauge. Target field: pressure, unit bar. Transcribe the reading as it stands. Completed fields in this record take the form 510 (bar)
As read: 1 (bar)
